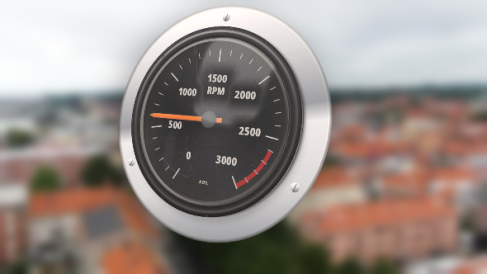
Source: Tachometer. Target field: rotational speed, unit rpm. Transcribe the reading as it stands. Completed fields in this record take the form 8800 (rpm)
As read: 600 (rpm)
